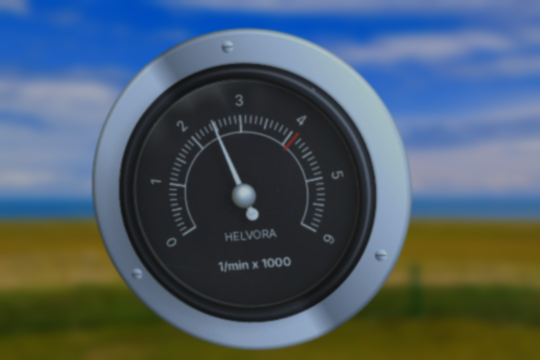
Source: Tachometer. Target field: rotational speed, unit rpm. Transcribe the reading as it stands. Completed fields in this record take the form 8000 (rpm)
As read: 2500 (rpm)
